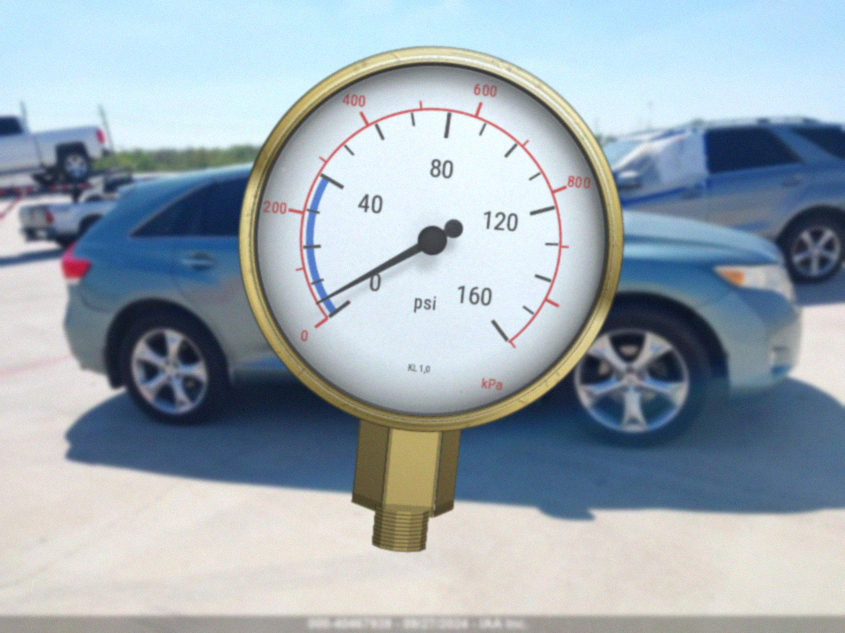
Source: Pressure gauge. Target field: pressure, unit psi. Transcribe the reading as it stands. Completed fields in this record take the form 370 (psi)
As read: 5 (psi)
